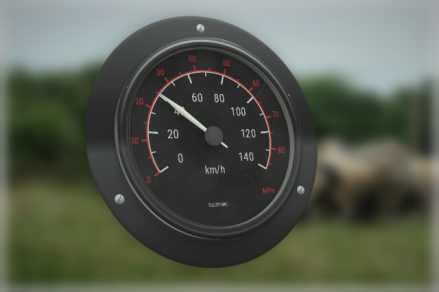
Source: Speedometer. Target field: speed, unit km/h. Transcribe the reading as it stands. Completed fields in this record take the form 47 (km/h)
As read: 40 (km/h)
